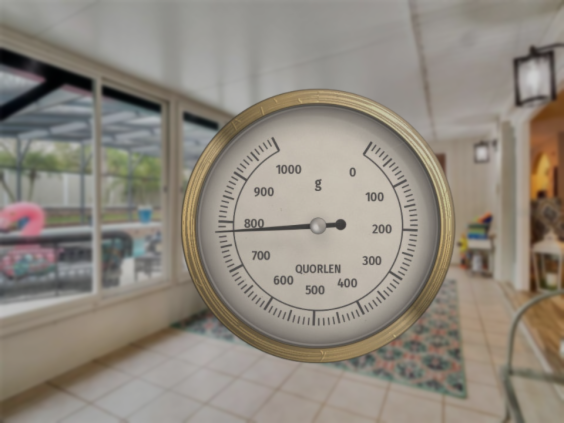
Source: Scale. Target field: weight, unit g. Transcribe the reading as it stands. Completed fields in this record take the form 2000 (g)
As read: 780 (g)
